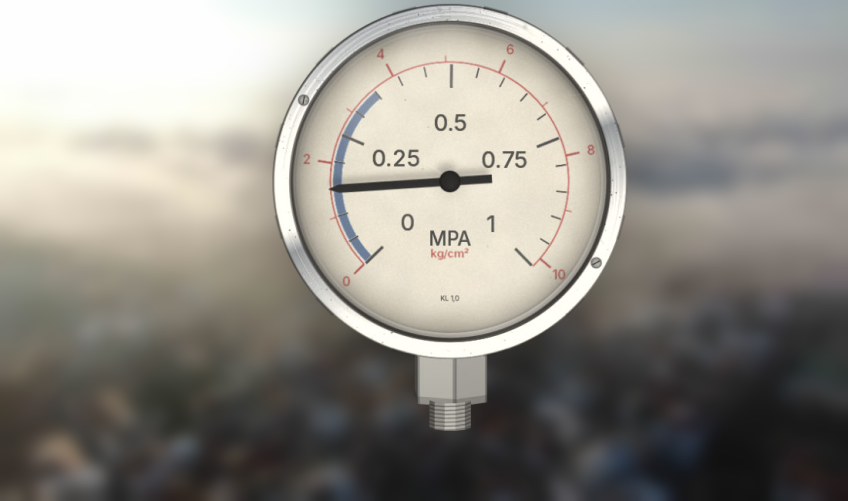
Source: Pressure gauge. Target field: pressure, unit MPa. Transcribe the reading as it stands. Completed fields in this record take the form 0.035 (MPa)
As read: 0.15 (MPa)
